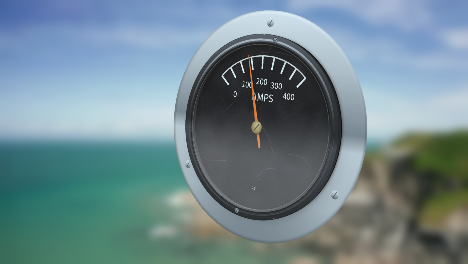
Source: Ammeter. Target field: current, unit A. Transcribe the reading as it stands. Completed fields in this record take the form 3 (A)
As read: 150 (A)
